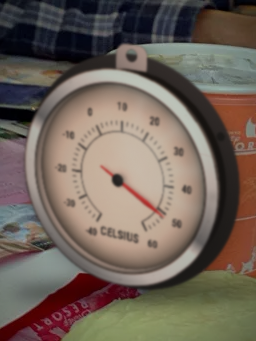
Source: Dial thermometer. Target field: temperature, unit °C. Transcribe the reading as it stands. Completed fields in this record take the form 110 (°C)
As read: 50 (°C)
